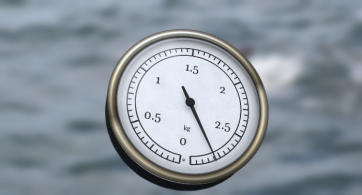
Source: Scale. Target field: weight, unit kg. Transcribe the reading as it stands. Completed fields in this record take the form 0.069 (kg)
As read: 2.8 (kg)
